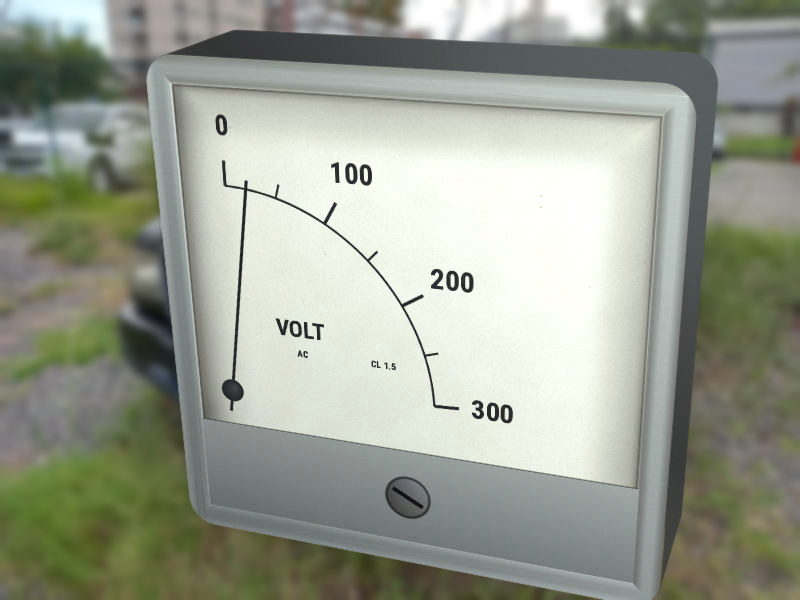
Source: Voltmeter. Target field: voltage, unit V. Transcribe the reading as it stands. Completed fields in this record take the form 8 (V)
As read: 25 (V)
